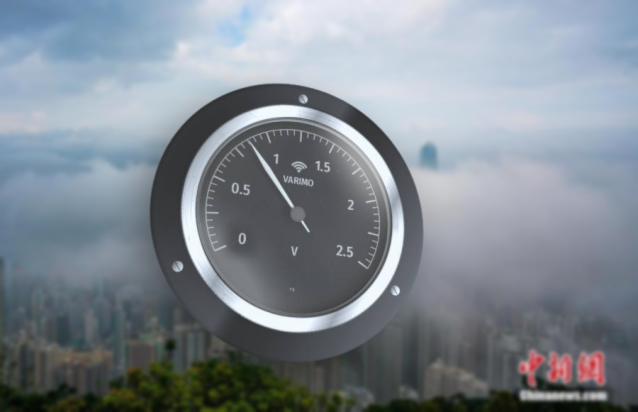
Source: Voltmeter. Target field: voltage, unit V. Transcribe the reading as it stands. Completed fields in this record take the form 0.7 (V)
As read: 0.85 (V)
